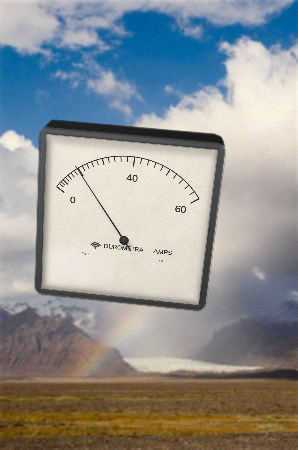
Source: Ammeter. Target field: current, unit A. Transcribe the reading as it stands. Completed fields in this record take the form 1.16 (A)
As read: 20 (A)
